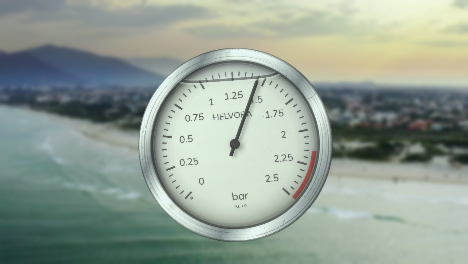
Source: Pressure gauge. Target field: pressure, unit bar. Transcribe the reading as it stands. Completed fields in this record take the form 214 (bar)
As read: 1.45 (bar)
